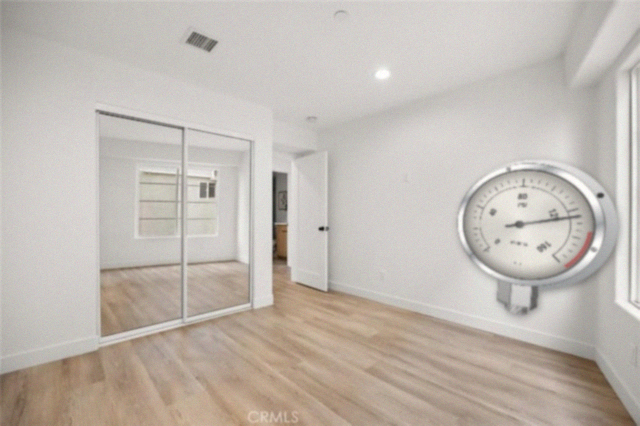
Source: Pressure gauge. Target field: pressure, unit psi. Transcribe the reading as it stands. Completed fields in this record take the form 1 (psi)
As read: 125 (psi)
